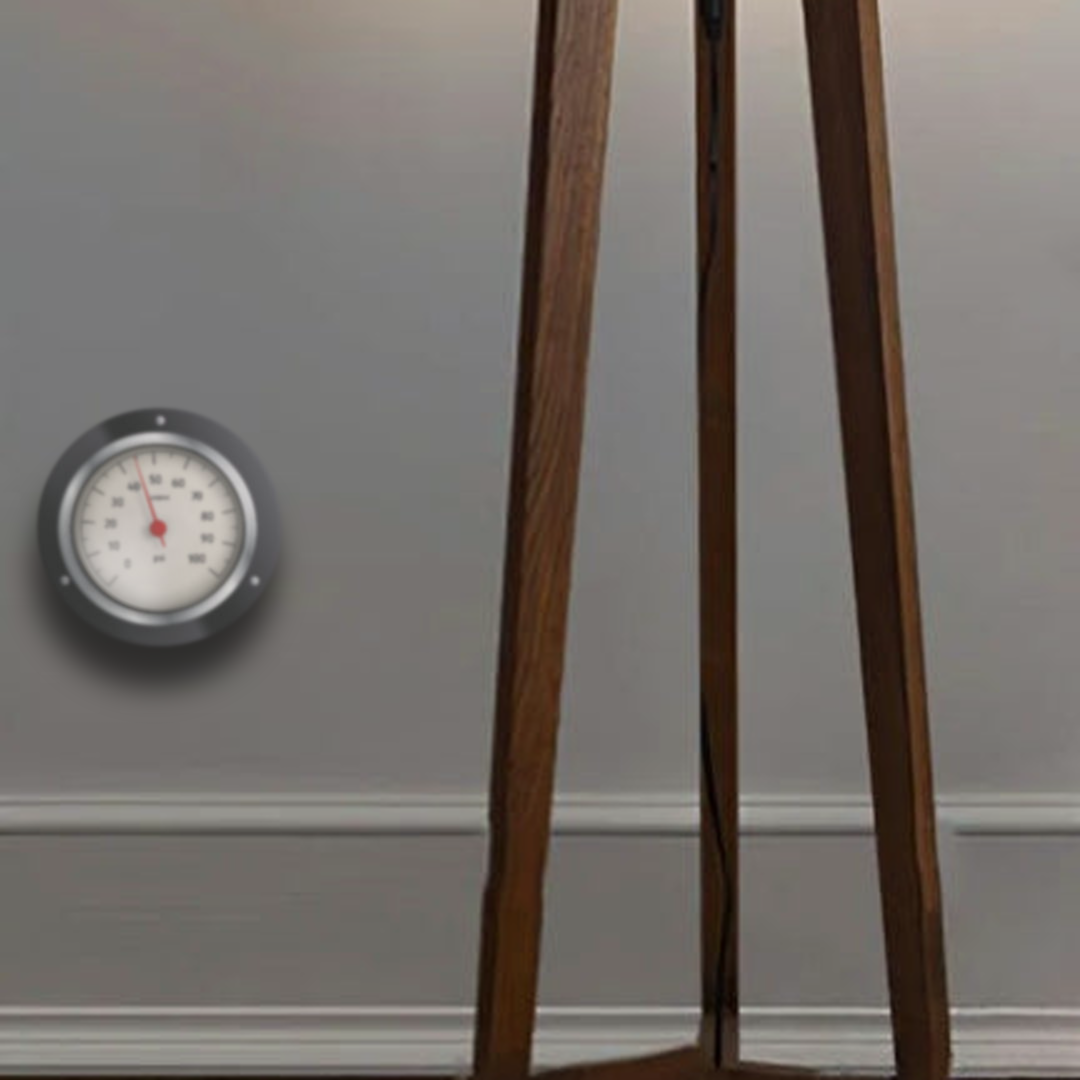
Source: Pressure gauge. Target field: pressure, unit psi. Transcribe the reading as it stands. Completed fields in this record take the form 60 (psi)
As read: 45 (psi)
